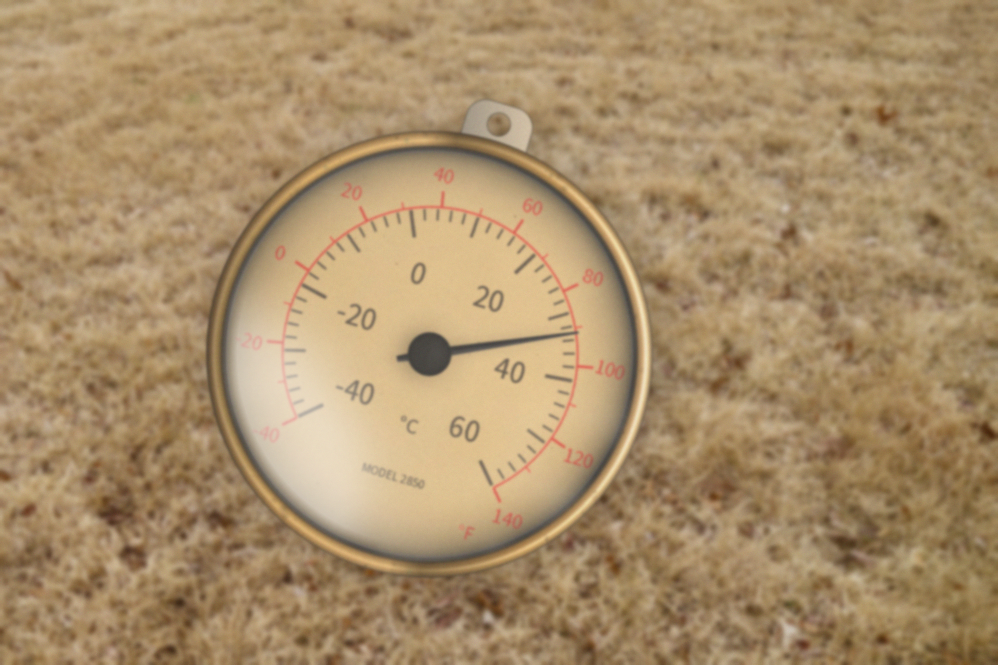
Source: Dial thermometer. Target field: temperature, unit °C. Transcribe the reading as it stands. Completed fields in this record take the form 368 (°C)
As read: 33 (°C)
